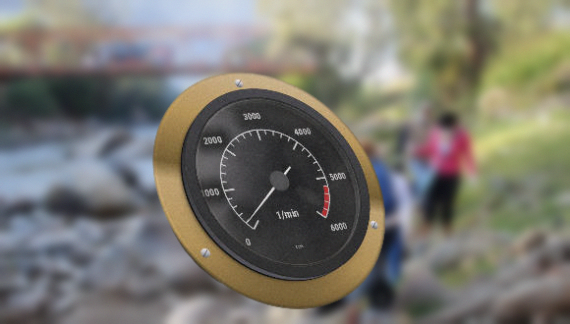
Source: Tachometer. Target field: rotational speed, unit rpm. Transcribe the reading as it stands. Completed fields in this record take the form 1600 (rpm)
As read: 200 (rpm)
